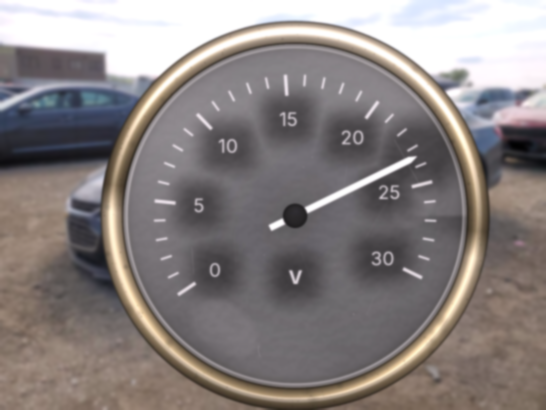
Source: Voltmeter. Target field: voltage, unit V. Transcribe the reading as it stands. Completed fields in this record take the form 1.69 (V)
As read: 23.5 (V)
